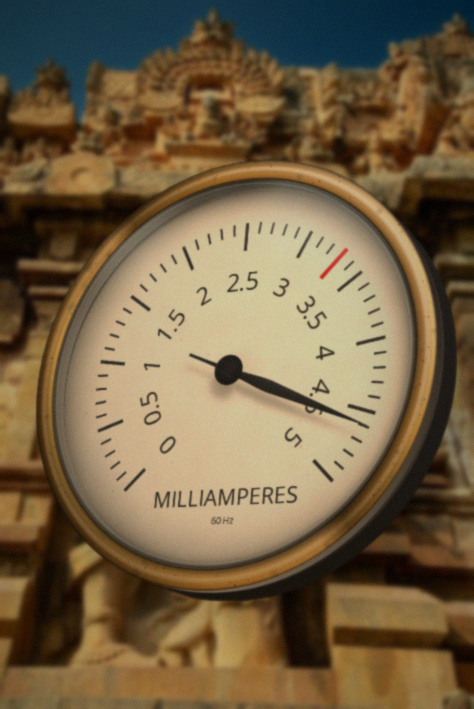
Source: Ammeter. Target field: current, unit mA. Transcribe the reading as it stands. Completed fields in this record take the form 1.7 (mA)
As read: 4.6 (mA)
